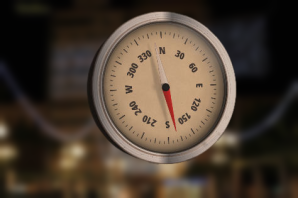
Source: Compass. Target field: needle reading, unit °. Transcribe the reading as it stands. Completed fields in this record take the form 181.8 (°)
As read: 170 (°)
